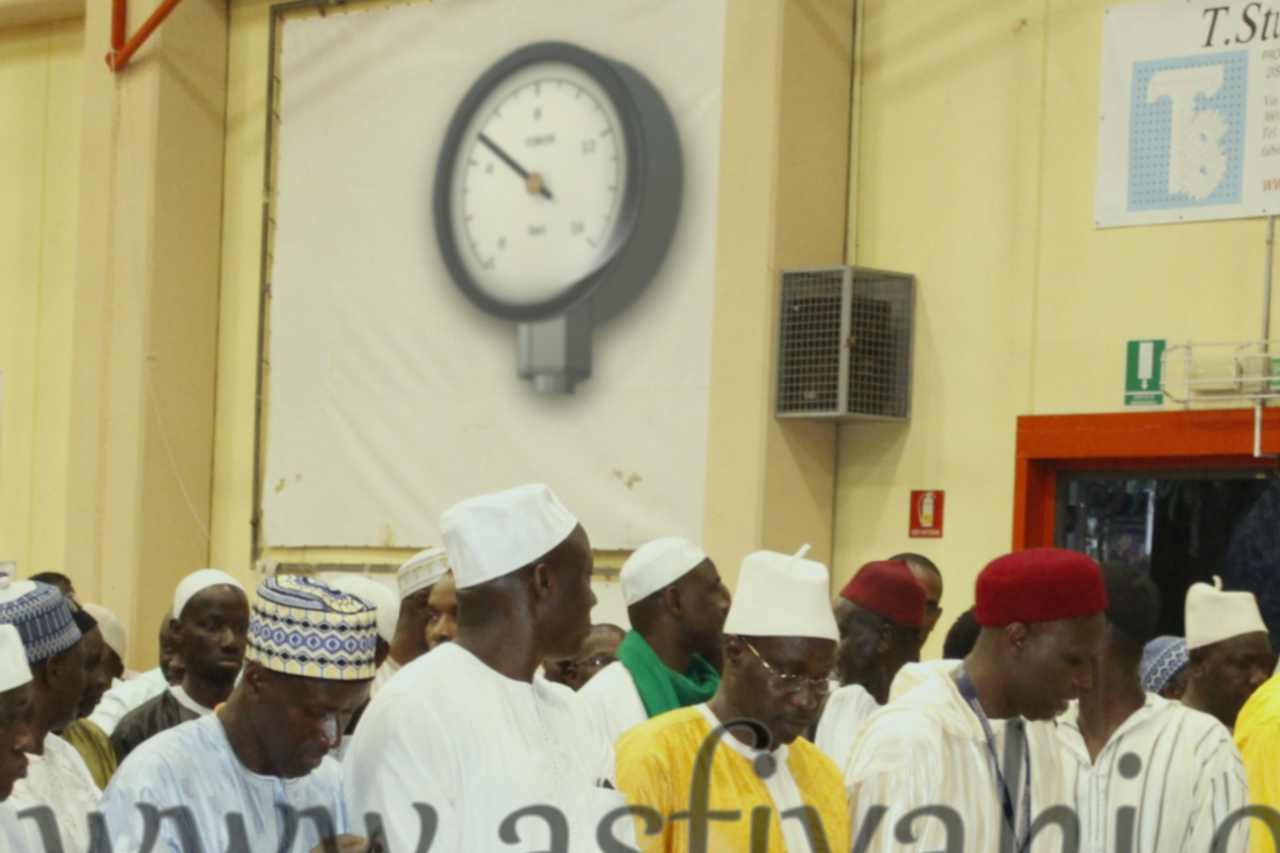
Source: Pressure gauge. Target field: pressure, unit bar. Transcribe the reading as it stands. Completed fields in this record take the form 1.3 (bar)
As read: 5 (bar)
